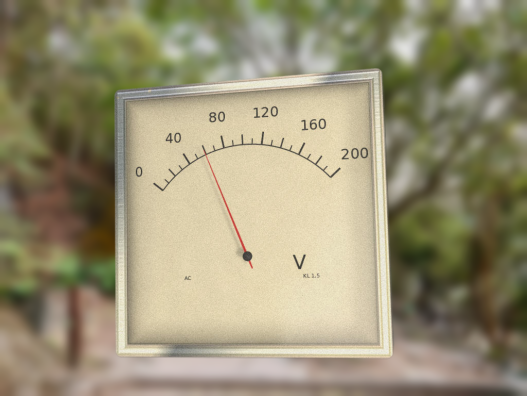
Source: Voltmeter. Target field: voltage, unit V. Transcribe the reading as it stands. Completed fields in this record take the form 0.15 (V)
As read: 60 (V)
